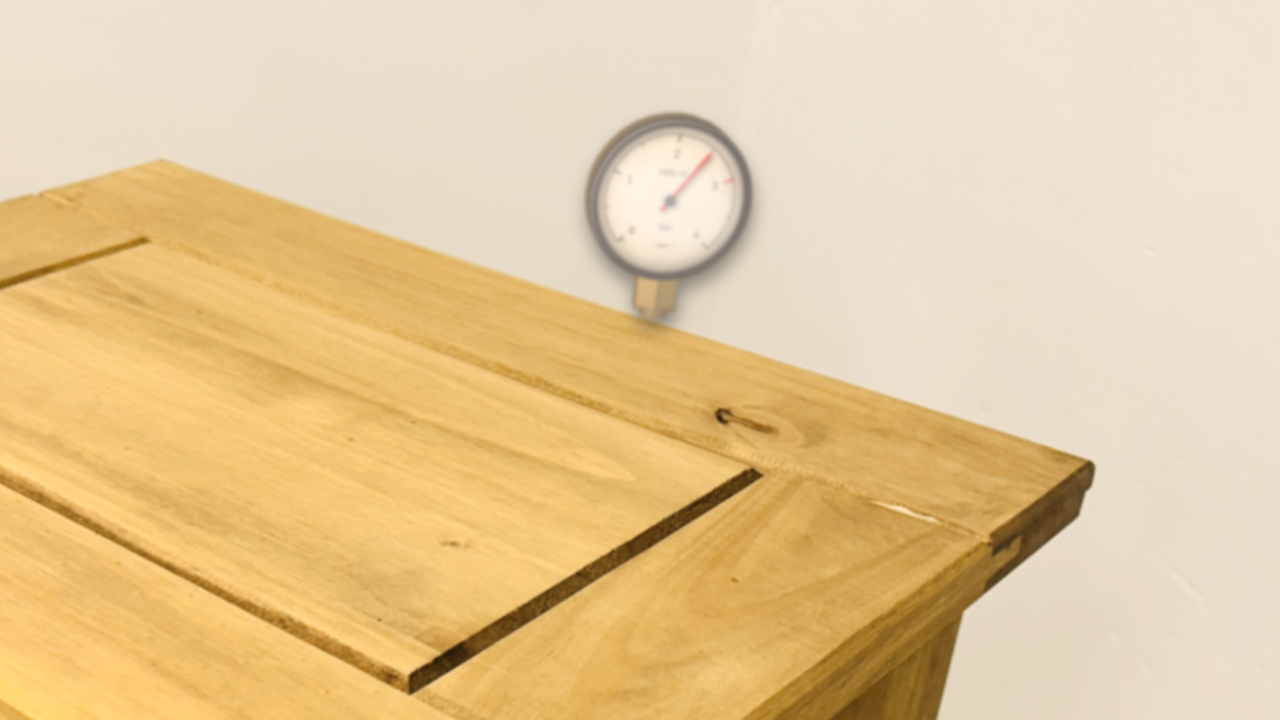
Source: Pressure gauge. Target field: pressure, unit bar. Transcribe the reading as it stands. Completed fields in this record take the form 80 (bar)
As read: 2.5 (bar)
